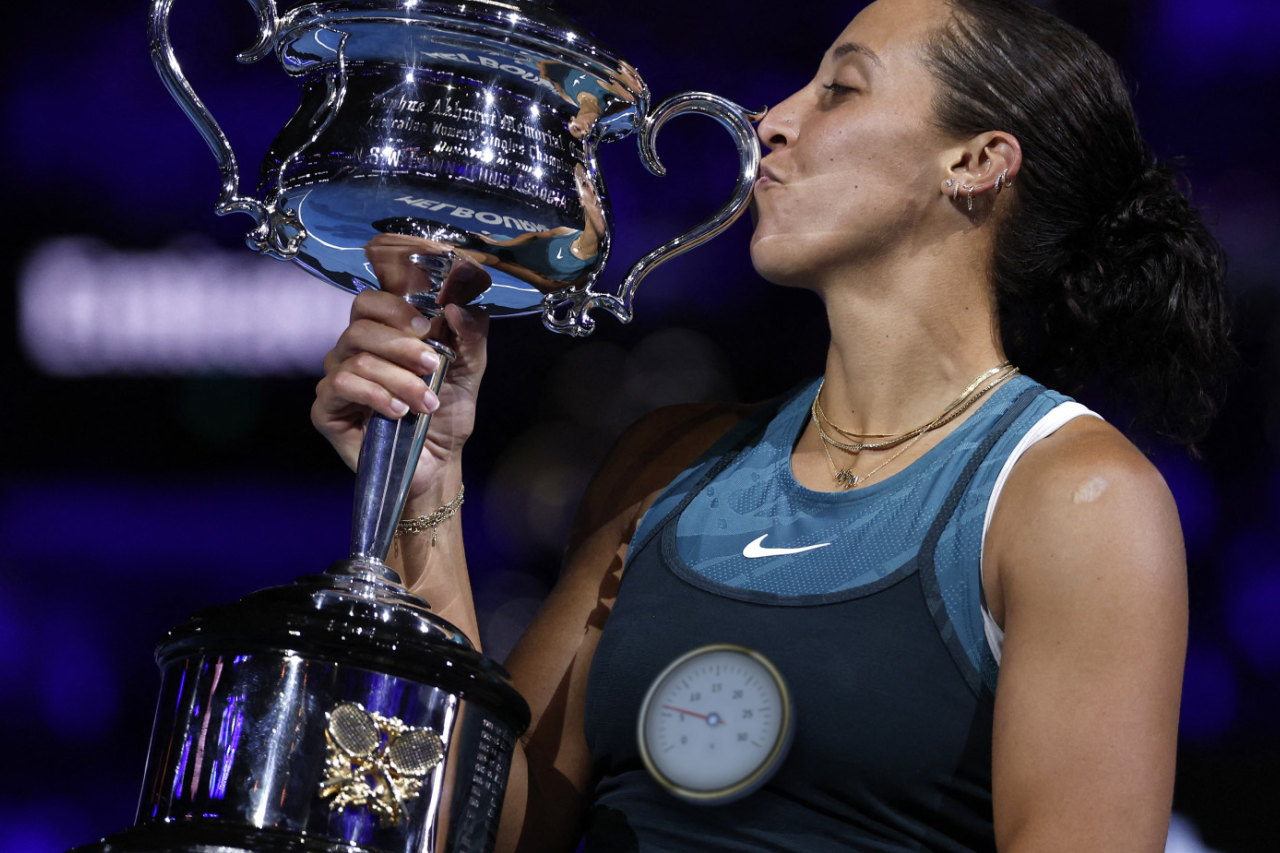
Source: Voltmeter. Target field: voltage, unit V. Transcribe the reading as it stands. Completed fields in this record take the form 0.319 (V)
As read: 6 (V)
